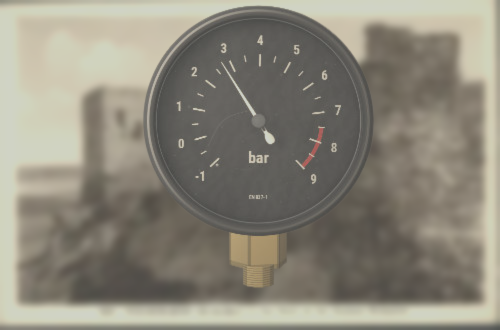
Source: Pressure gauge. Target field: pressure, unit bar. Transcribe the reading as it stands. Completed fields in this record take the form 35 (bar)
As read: 2.75 (bar)
